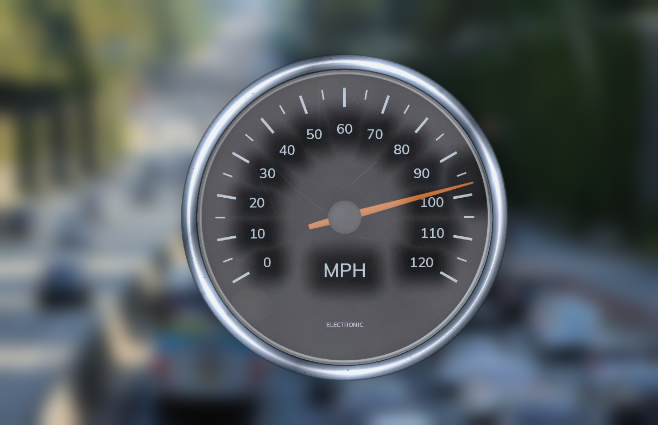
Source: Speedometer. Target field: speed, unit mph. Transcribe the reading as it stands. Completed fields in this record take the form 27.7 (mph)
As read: 97.5 (mph)
